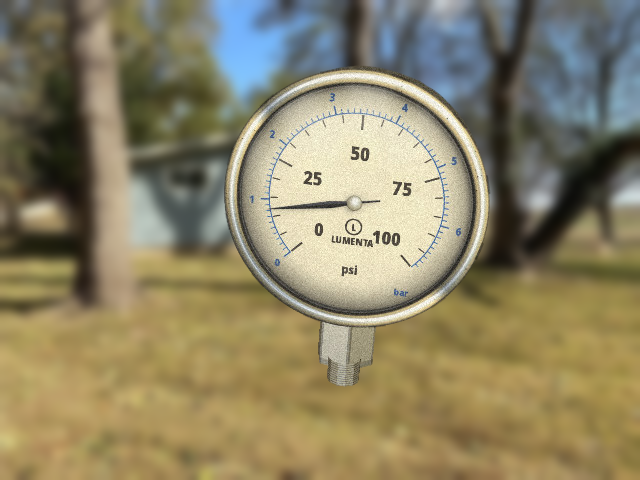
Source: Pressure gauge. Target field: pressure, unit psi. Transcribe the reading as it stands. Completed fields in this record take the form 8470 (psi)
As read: 12.5 (psi)
